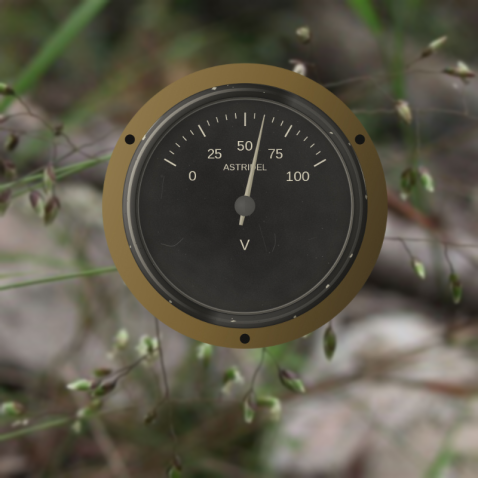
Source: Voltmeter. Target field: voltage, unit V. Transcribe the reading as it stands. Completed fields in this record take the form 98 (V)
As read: 60 (V)
